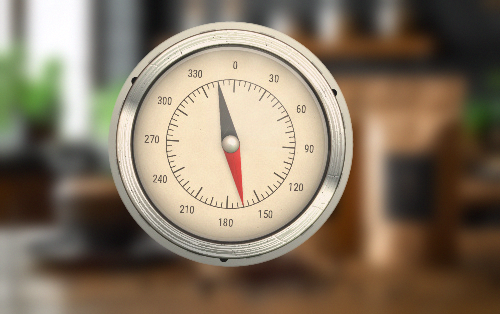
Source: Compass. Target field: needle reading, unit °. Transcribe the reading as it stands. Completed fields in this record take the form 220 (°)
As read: 165 (°)
